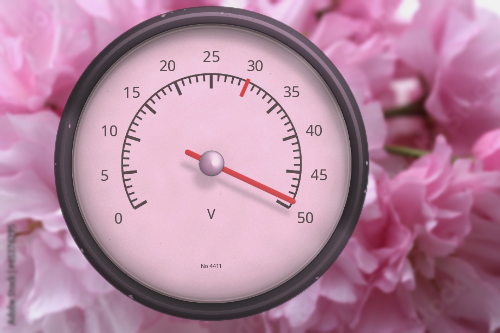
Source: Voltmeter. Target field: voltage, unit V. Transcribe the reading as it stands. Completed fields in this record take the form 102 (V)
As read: 49 (V)
